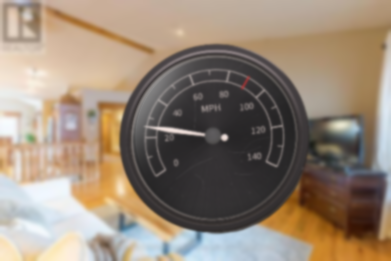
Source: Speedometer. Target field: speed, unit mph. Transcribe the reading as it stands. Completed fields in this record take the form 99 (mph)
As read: 25 (mph)
